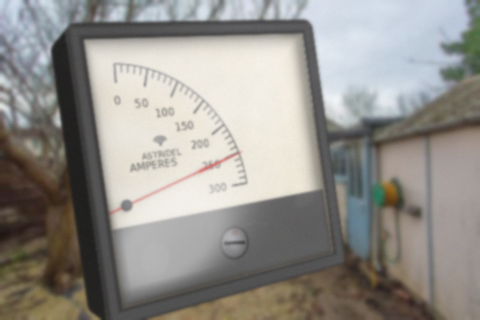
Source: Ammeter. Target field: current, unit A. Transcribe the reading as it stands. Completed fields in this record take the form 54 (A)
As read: 250 (A)
